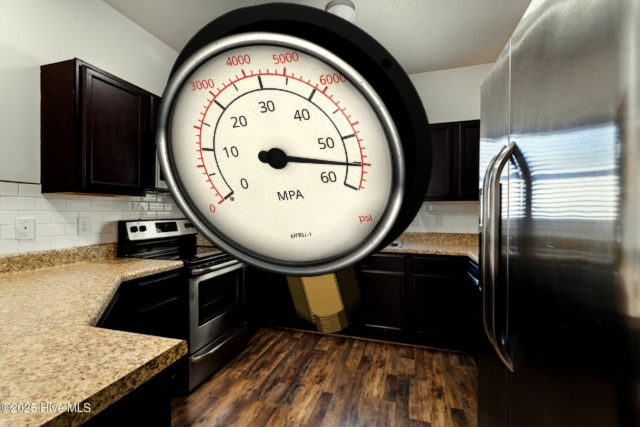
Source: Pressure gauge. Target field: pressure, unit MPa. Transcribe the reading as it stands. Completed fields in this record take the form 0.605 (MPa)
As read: 55 (MPa)
